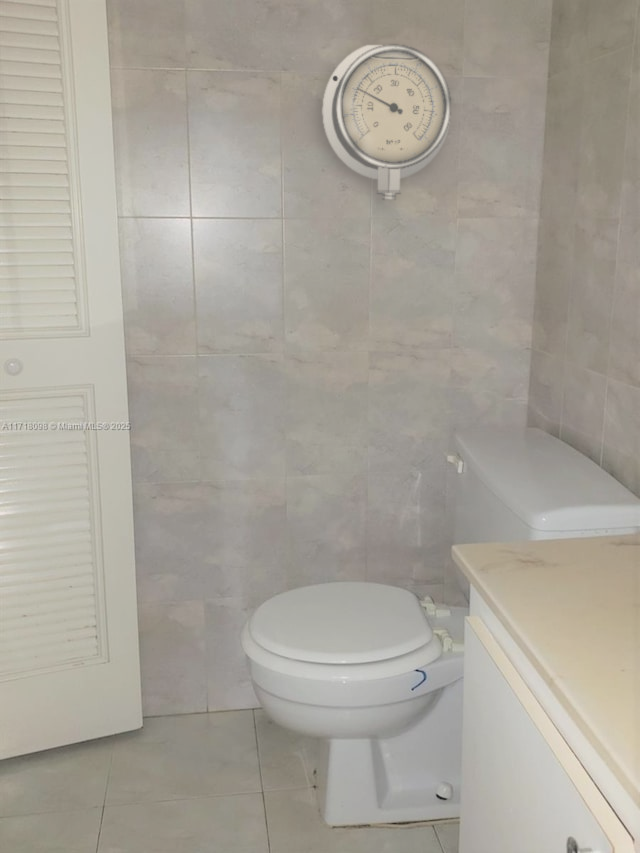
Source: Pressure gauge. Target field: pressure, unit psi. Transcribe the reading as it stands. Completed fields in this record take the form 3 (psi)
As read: 15 (psi)
